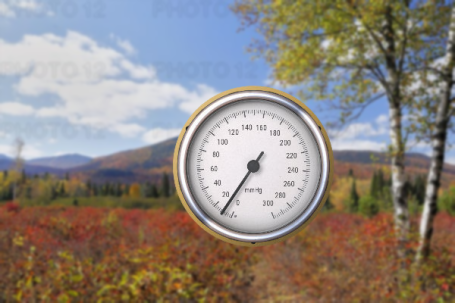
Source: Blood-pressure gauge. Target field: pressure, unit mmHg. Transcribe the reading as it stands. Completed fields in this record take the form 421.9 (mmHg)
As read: 10 (mmHg)
